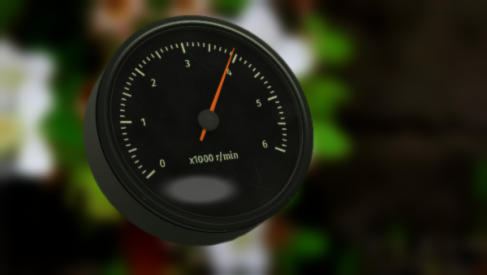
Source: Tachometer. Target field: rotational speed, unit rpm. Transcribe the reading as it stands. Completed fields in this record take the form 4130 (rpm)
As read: 3900 (rpm)
